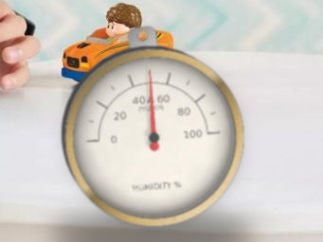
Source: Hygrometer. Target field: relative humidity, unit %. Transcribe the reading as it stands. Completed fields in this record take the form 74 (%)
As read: 50 (%)
